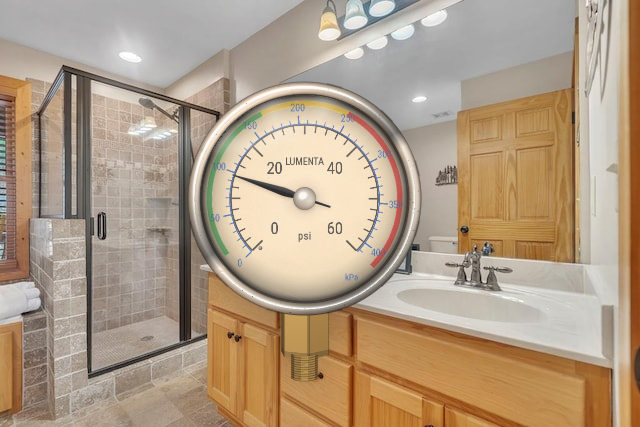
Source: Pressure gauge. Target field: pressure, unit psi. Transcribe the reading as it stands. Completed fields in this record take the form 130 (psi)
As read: 14 (psi)
